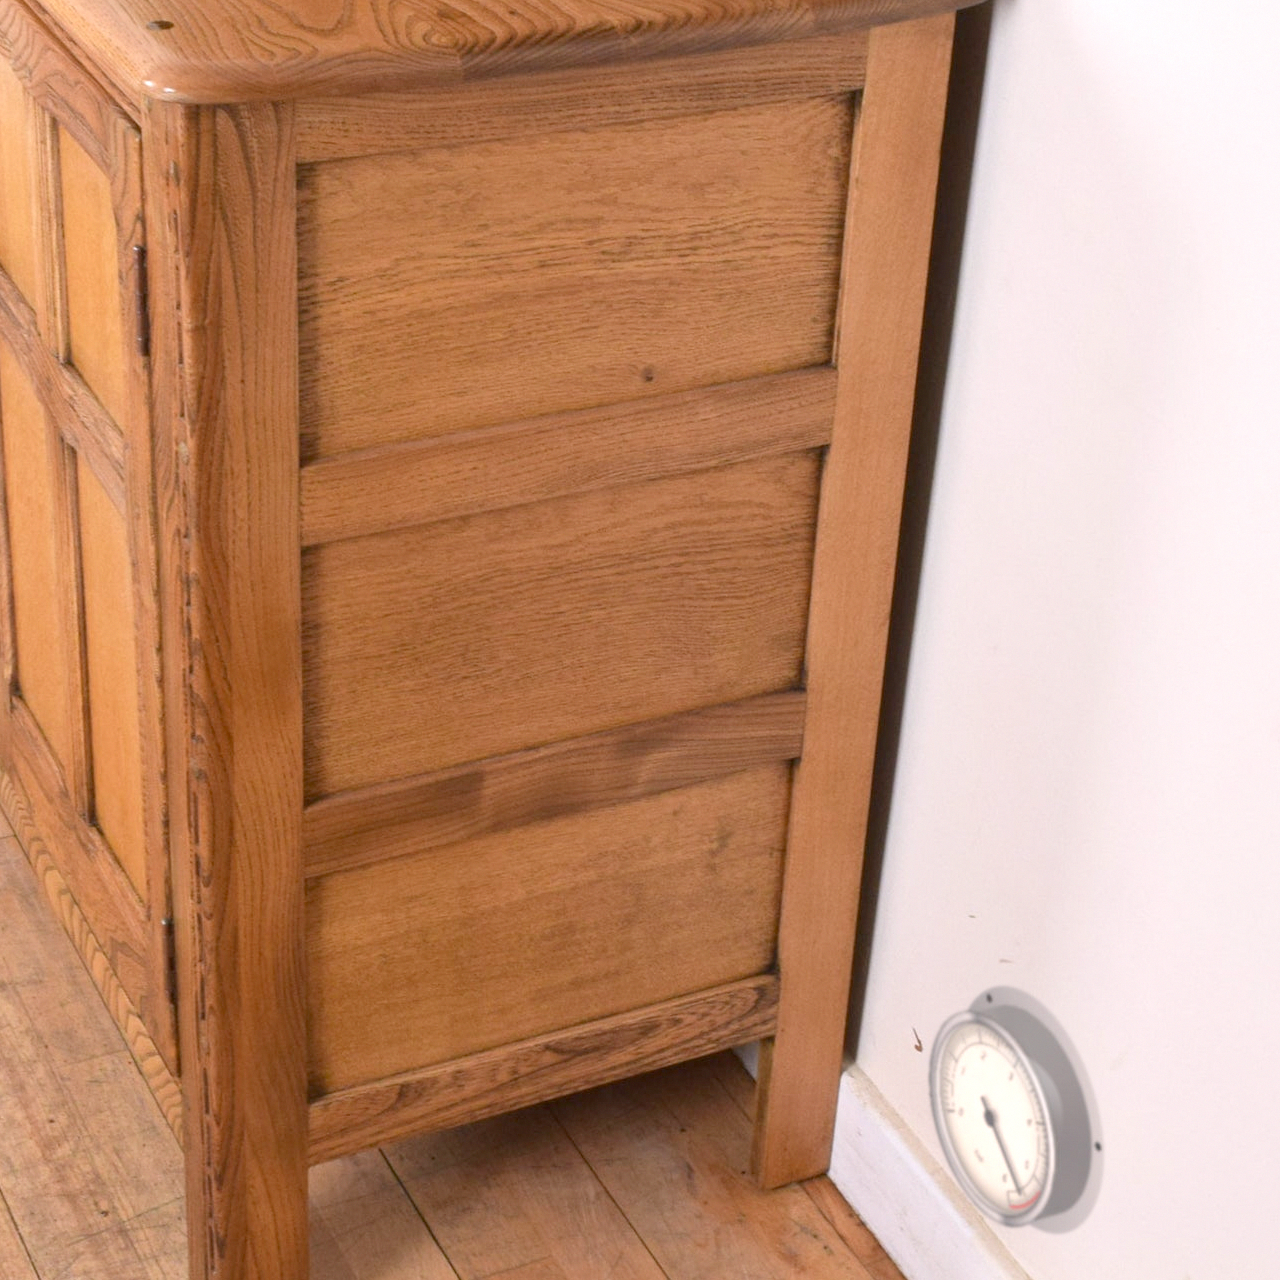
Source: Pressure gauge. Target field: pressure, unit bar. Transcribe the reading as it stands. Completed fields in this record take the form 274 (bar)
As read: 5.5 (bar)
